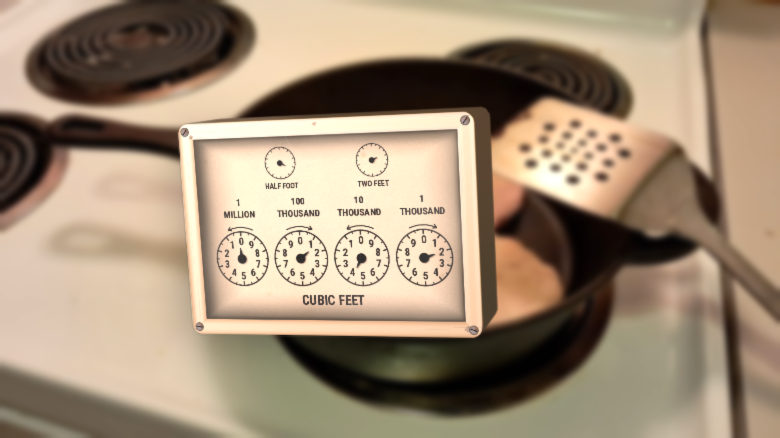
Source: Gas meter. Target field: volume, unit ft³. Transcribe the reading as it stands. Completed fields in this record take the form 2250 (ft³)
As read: 14200 (ft³)
